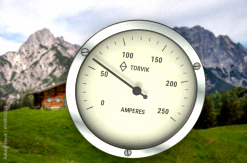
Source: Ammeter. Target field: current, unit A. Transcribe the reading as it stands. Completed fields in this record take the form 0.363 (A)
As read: 60 (A)
